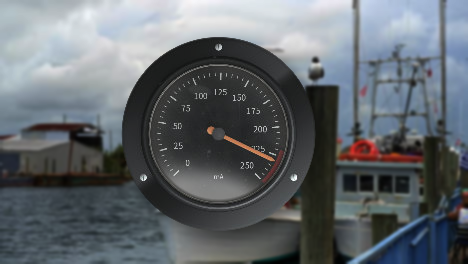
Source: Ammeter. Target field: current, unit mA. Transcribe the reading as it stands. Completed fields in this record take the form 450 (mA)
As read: 230 (mA)
